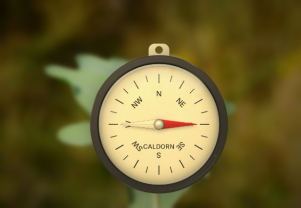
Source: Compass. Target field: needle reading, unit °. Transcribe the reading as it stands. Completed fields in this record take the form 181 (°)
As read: 90 (°)
